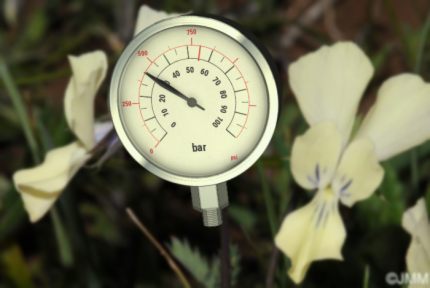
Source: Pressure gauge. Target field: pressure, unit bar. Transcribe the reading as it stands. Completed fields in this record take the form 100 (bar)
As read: 30 (bar)
